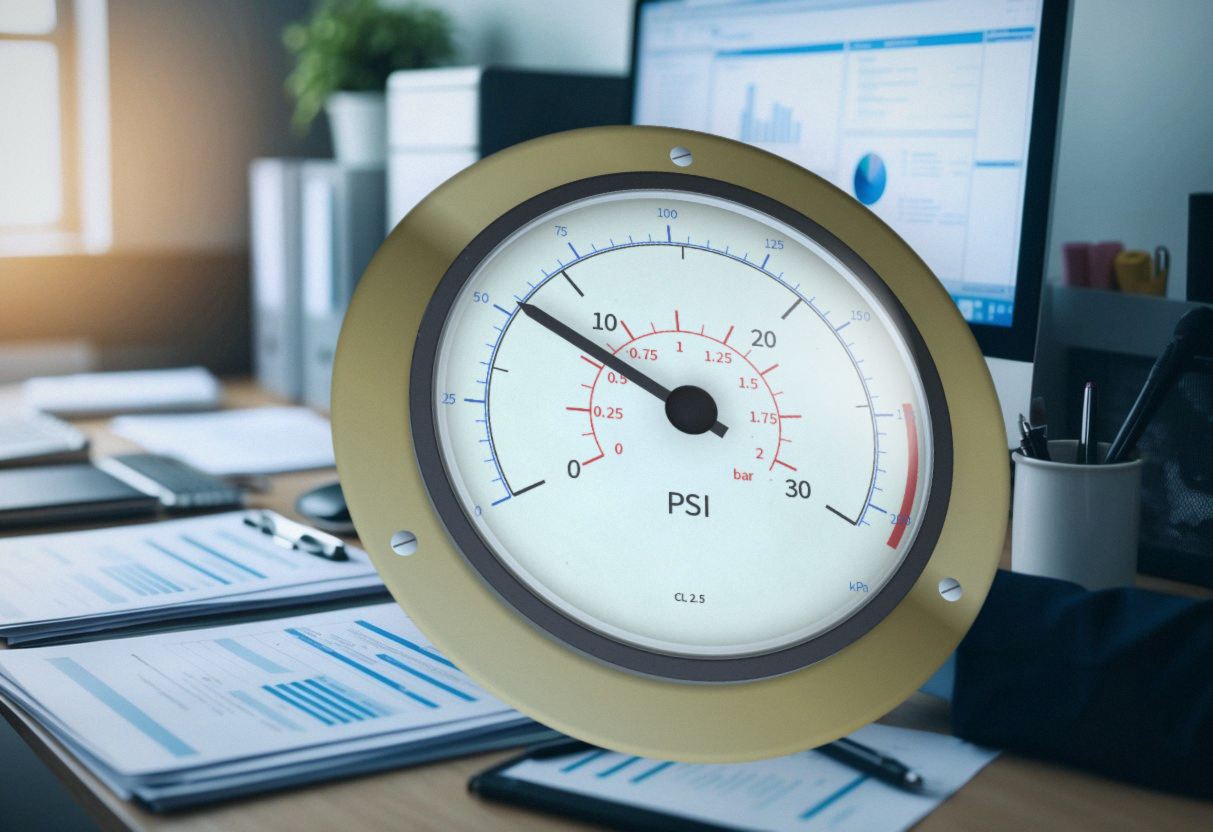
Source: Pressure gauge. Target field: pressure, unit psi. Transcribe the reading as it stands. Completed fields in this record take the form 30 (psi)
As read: 7.5 (psi)
